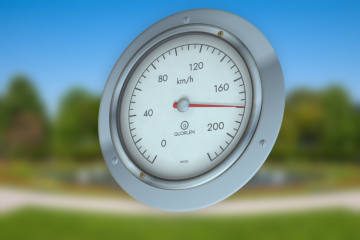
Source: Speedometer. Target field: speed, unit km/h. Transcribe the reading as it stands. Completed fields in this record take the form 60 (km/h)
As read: 180 (km/h)
